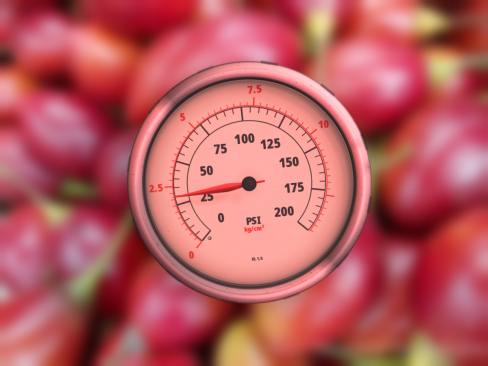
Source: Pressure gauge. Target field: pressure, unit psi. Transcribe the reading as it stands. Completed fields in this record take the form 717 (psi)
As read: 30 (psi)
